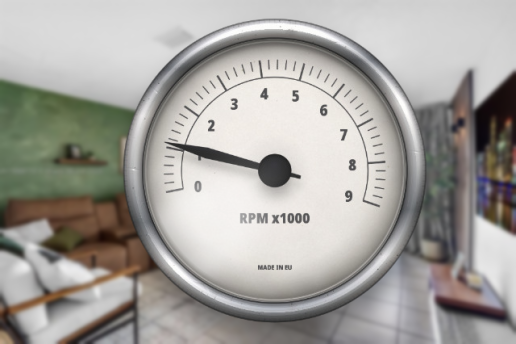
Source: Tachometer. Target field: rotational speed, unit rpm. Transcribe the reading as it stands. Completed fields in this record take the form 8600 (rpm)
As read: 1100 (rpm)
